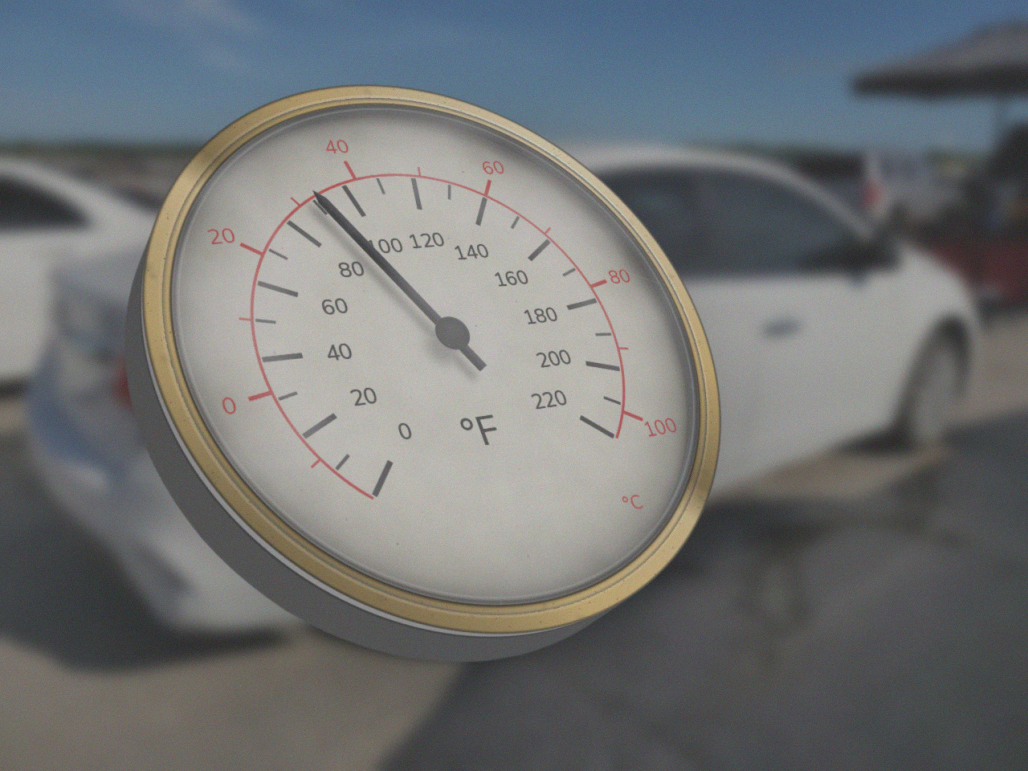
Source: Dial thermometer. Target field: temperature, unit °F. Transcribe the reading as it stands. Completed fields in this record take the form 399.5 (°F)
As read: 90 (°F)
